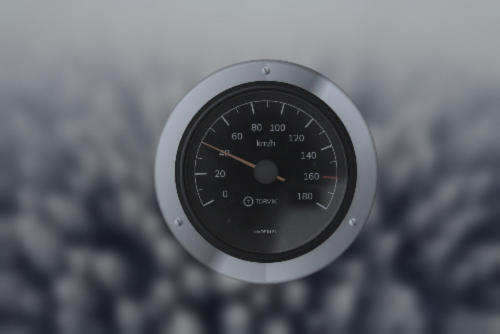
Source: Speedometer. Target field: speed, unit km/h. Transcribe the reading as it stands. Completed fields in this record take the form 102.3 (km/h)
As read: 40 (km/h)
